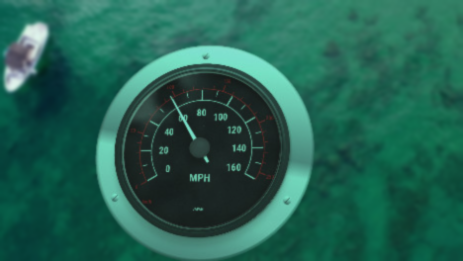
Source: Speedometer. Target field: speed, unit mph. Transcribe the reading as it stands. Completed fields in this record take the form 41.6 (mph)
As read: 60 (mph)
